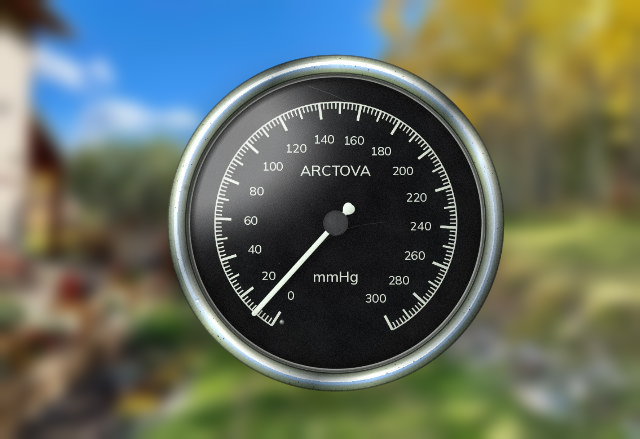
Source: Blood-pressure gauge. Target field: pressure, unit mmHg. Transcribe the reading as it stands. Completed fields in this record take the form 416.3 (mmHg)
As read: 10 (mmHg)
